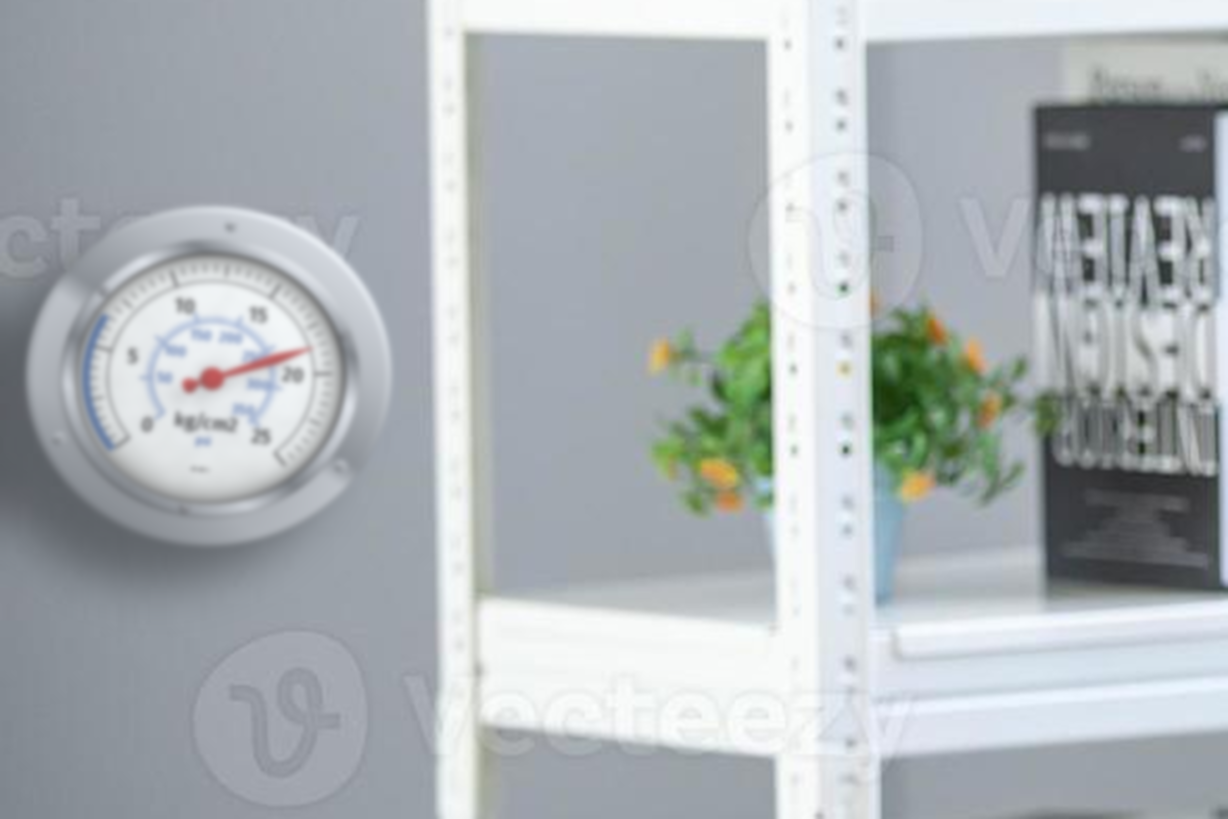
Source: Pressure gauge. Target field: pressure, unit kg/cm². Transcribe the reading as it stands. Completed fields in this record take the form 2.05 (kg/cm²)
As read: 18.5 (kg/cm²)
